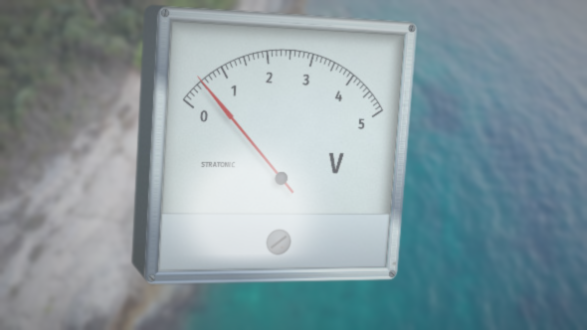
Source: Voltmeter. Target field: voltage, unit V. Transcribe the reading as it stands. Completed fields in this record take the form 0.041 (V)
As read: 0.5 (V)
